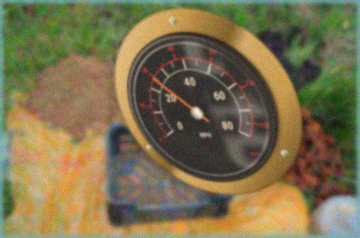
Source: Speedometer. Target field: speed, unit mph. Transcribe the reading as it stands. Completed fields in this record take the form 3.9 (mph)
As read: 25 (mph)
